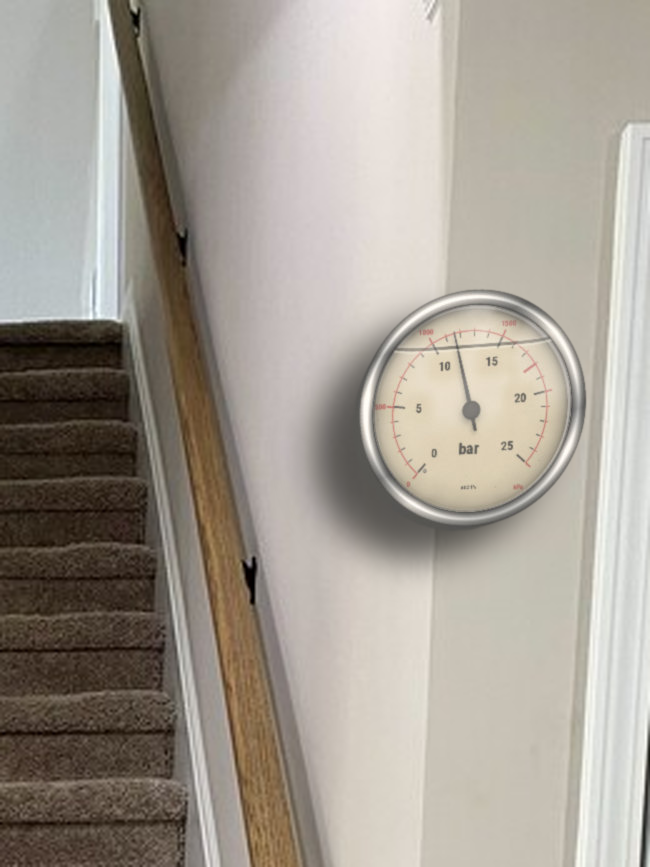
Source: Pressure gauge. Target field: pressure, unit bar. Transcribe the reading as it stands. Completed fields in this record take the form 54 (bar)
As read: 11.5 (bar)
